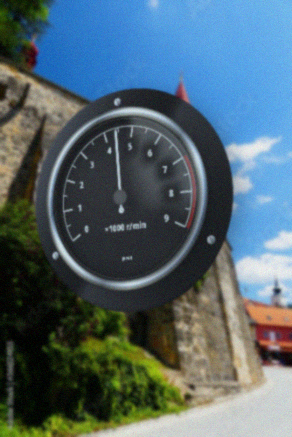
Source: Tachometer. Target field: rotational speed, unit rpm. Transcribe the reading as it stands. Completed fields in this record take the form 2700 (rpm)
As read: 4500 (rpm)
